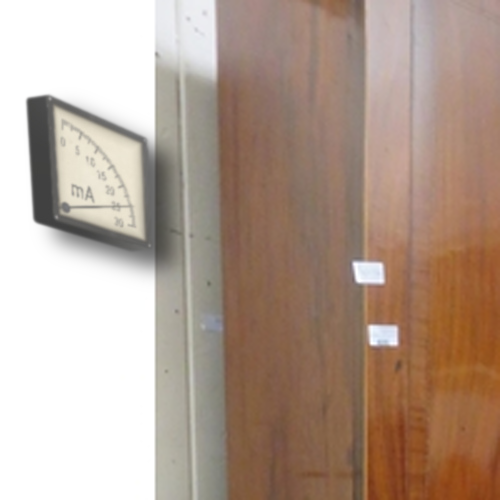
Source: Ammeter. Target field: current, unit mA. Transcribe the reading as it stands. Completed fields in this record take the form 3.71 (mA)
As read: 25 (mA)
